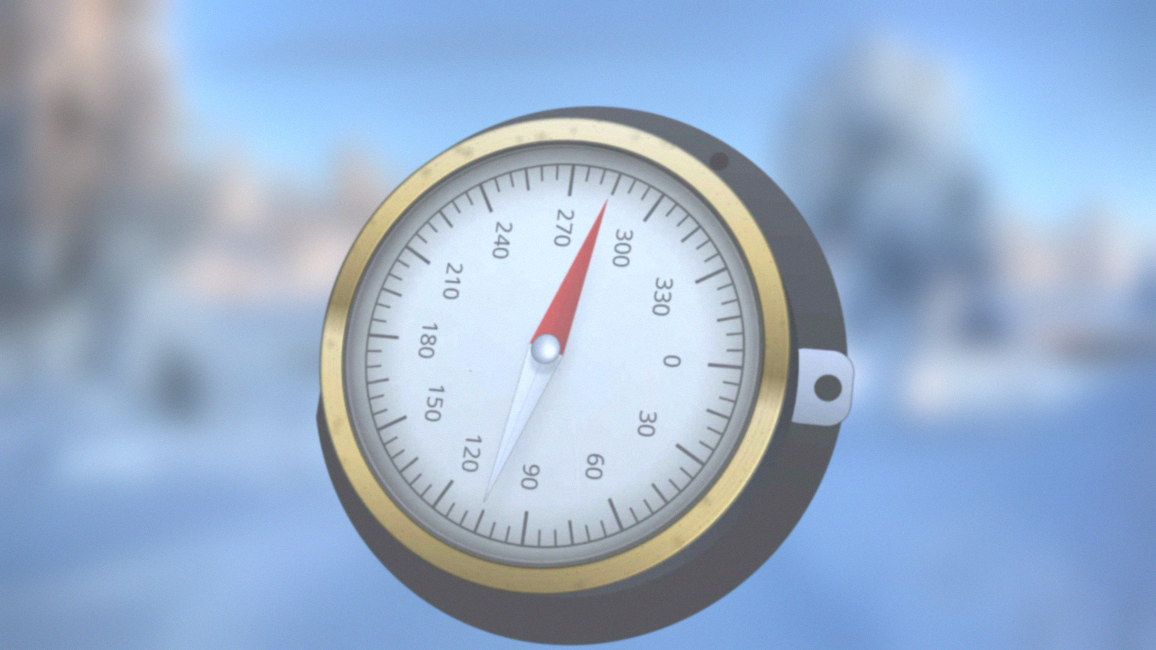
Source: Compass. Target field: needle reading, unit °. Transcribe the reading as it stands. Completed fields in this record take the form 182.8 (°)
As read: 285 (°)
